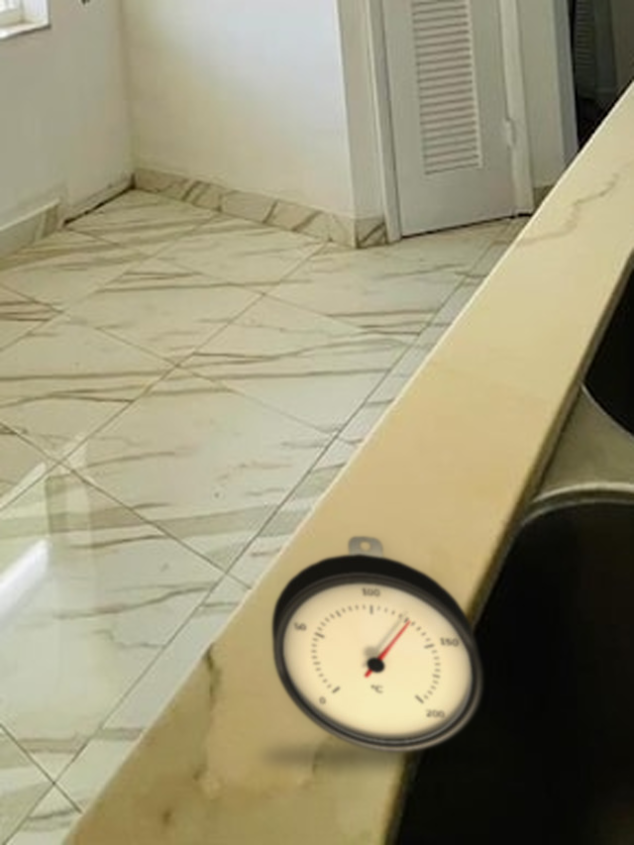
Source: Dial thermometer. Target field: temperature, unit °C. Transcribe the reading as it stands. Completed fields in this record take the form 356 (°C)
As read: 125 (°C)
